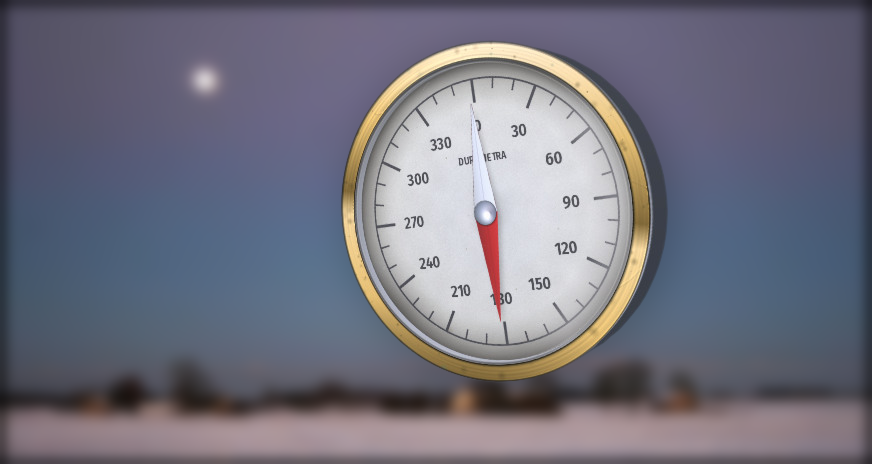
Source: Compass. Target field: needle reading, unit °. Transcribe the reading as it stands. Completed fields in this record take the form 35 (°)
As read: 180 (°)
